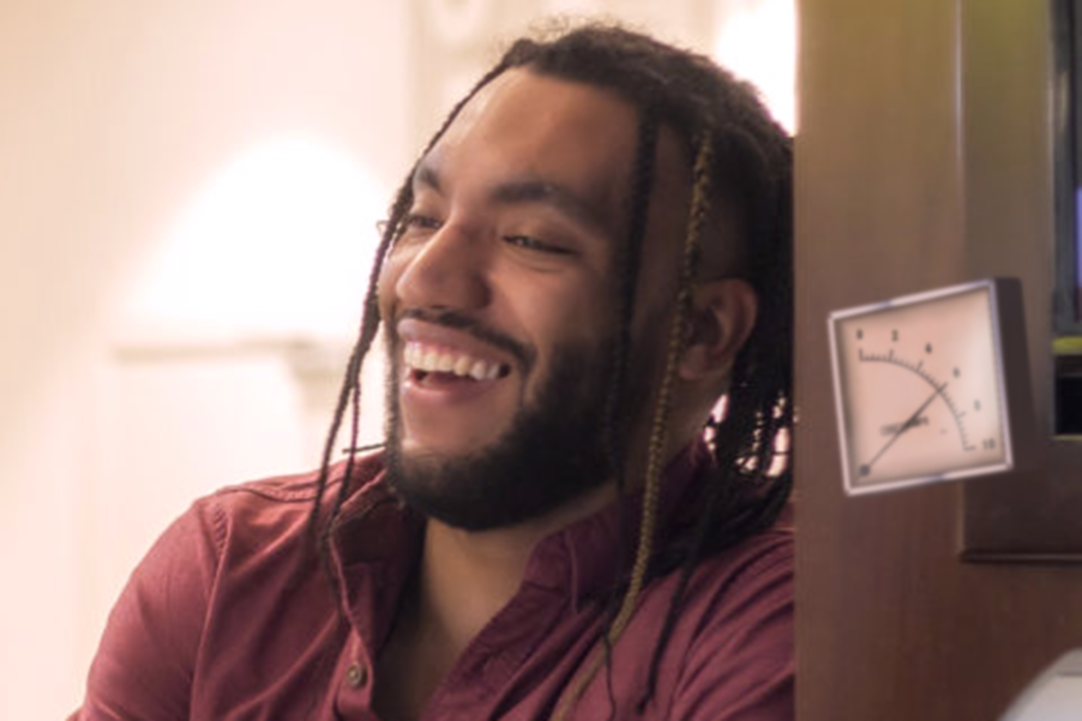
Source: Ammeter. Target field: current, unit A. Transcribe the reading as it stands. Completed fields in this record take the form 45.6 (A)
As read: 6 (A)
